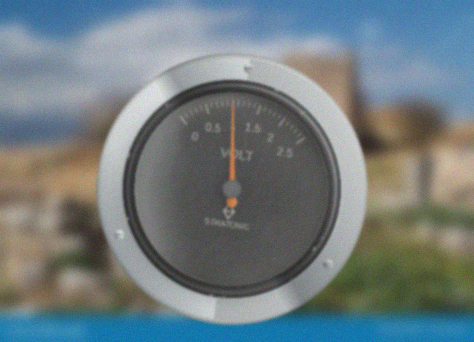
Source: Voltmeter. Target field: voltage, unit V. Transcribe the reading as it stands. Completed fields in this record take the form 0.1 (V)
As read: 1 (V)
